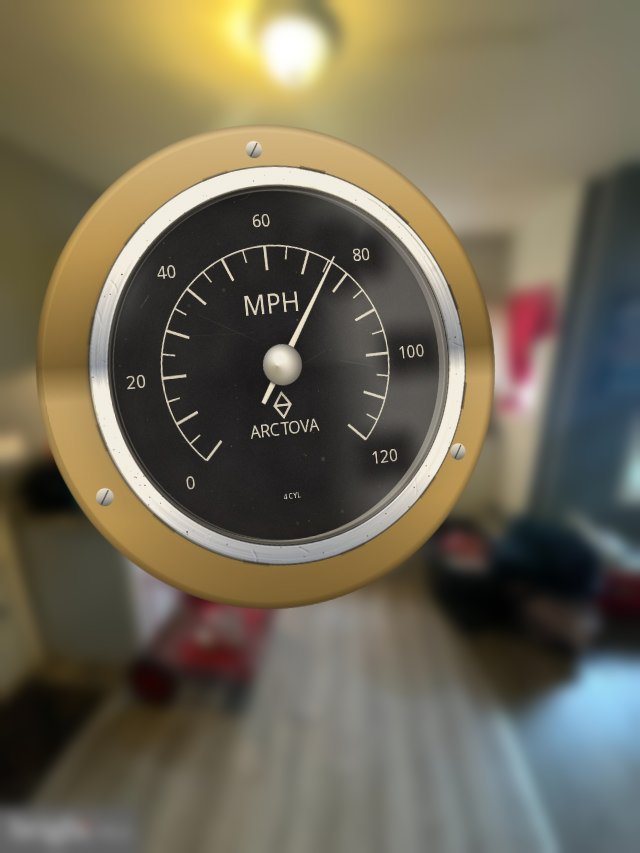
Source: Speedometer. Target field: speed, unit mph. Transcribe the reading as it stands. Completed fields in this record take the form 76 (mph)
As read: 75 (mph)
